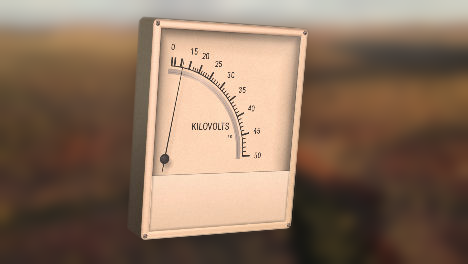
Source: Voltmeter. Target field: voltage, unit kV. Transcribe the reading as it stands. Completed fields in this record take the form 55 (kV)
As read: 10 (kV)
